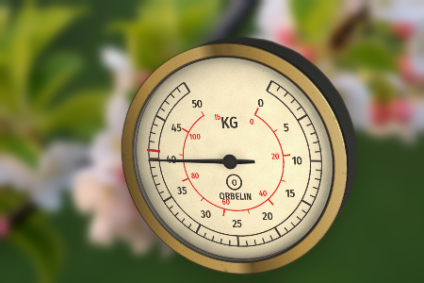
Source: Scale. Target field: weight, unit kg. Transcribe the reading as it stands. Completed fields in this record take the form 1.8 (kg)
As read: 40 (kg)
